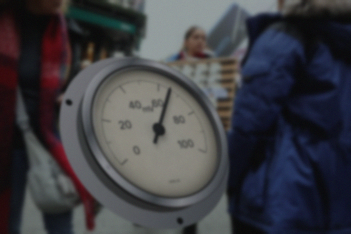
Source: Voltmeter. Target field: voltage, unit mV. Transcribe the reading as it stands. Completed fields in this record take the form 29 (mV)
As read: 65 (mV)
